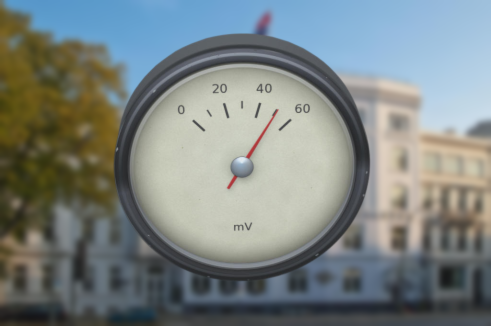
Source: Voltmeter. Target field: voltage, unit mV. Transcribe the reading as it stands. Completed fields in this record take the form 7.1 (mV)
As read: 50 (mV)
